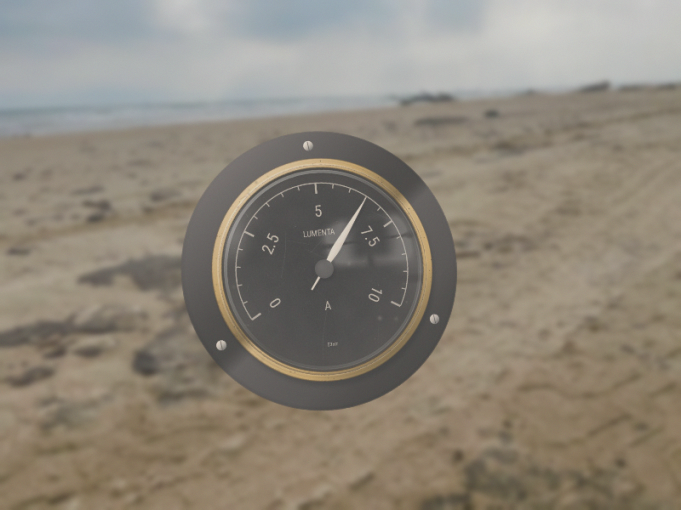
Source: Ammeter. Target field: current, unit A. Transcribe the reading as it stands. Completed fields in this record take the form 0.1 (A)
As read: 6.5 (A)
